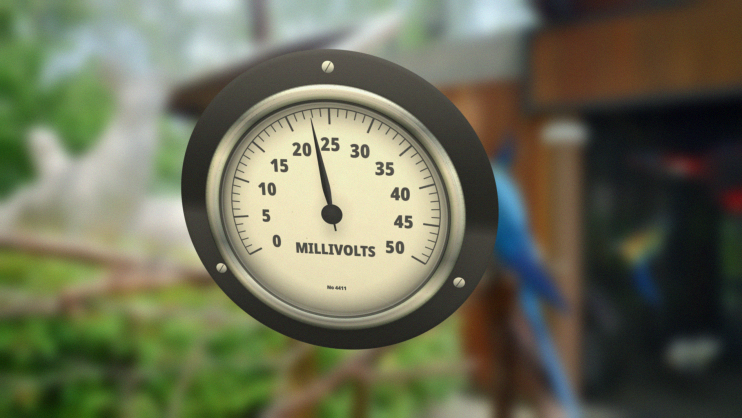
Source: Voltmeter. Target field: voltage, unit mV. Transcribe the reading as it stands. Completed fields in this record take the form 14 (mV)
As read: 23 (mV)
